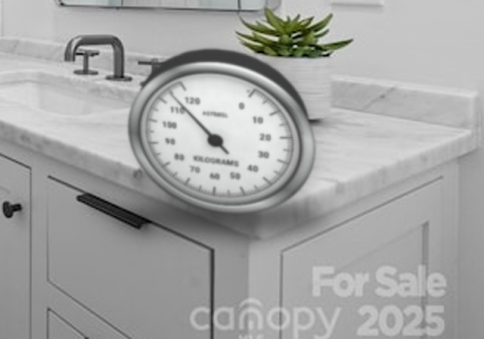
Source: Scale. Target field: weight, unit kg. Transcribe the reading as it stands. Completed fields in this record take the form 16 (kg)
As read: 115 (kg)
